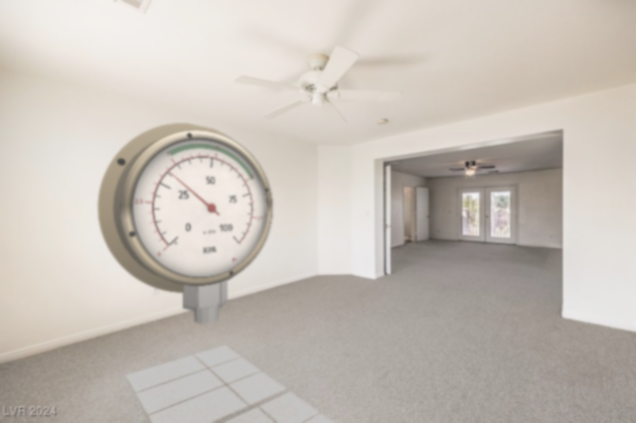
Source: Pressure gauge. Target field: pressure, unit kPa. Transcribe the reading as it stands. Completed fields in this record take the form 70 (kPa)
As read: 30 (kPa)
